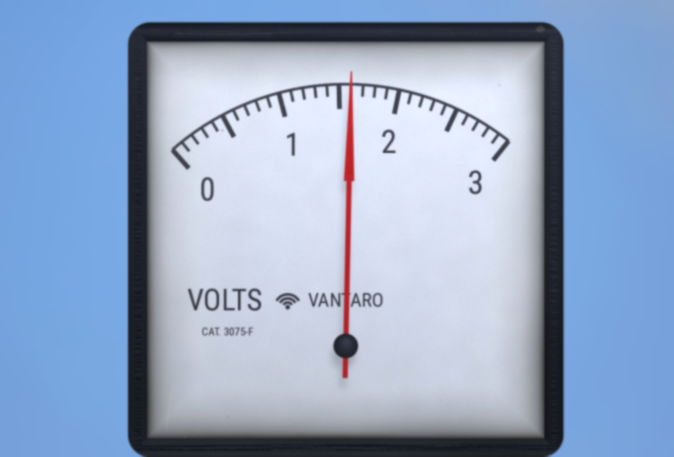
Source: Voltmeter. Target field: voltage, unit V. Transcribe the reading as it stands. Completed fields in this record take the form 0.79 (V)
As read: 1.6 (V)
